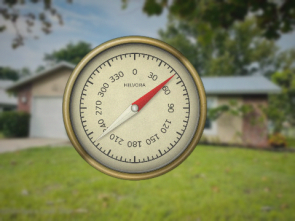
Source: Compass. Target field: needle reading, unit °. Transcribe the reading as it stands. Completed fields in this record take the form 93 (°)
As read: 50 (°)
